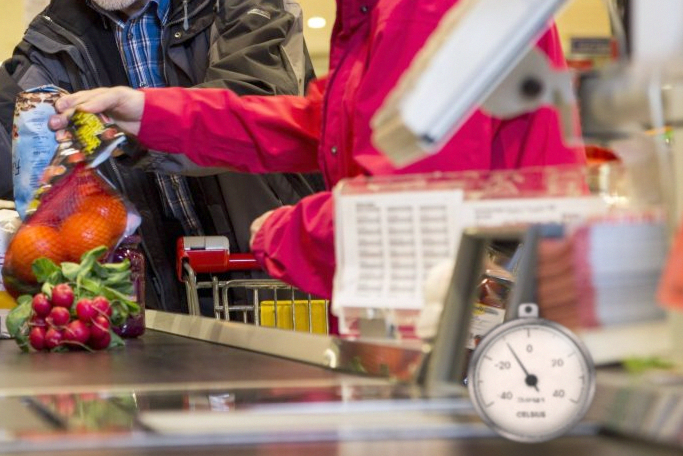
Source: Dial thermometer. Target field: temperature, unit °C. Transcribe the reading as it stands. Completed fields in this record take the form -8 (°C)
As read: -10 (°C)
